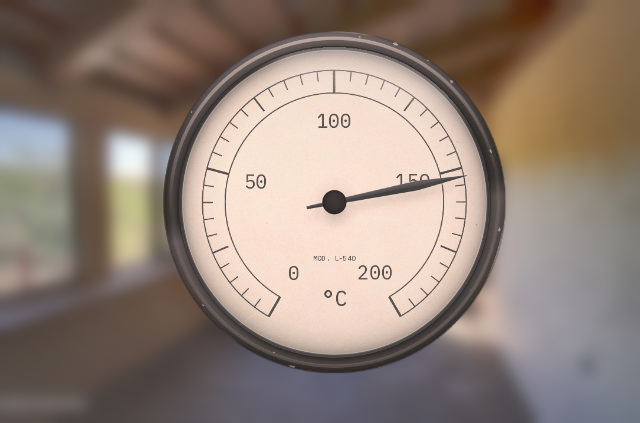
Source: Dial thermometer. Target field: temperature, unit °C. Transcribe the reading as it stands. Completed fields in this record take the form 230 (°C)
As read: 152.5 (°C)
